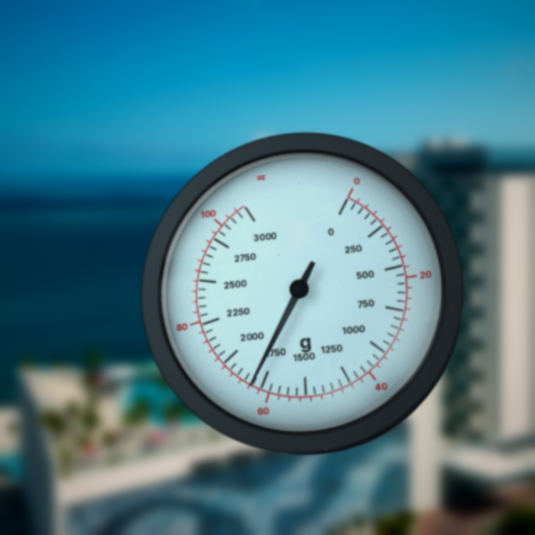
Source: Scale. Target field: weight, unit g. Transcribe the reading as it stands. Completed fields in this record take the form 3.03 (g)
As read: 1800 (g)
